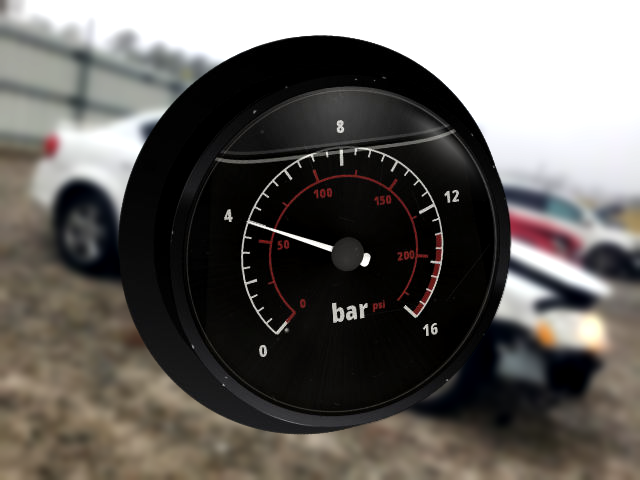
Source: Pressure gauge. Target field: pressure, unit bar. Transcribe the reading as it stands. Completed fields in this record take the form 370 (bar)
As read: 4 (bar)
